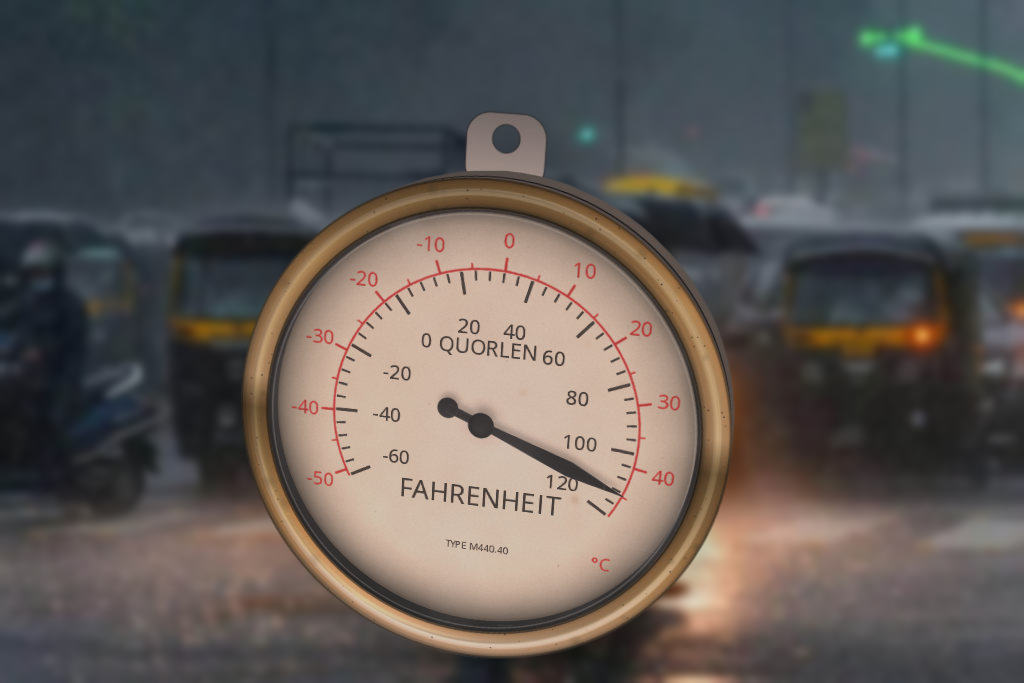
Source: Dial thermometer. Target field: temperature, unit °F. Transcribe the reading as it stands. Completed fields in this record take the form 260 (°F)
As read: 112 (°F)
